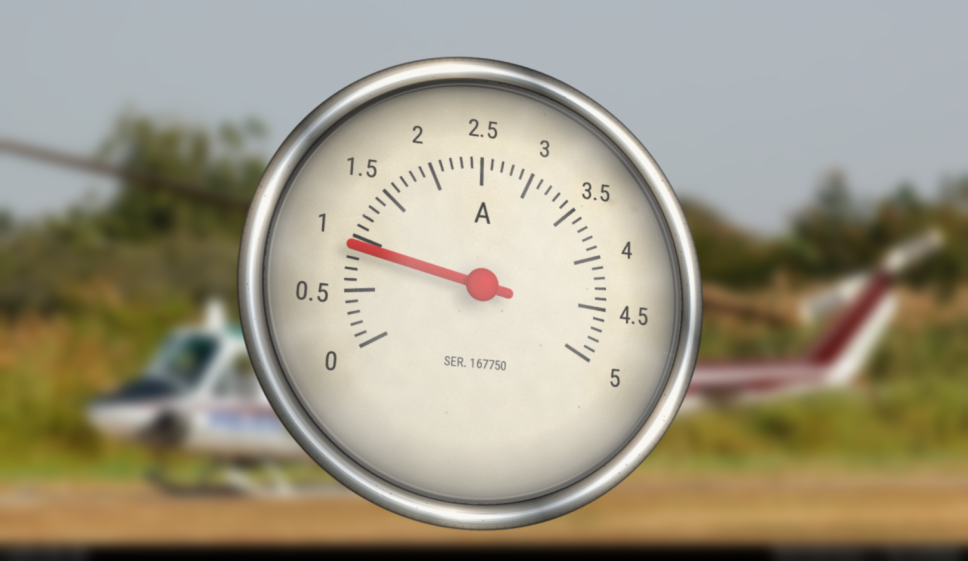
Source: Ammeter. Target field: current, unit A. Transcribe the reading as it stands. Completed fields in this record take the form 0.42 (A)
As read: 0.9 (A)
